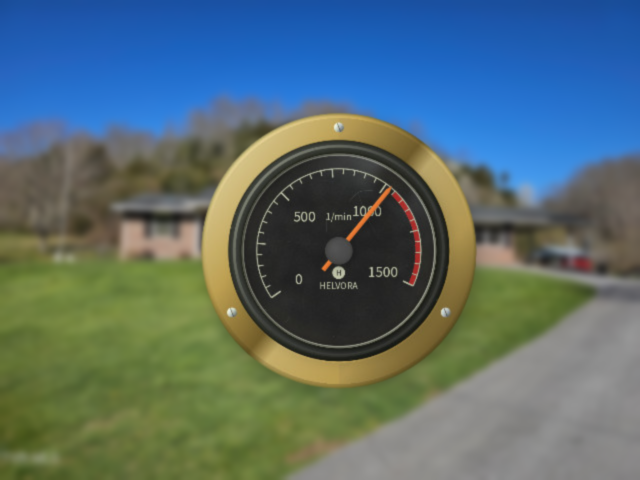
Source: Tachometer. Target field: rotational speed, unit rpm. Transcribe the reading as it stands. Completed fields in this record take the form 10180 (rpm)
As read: 1025 (rpm)
